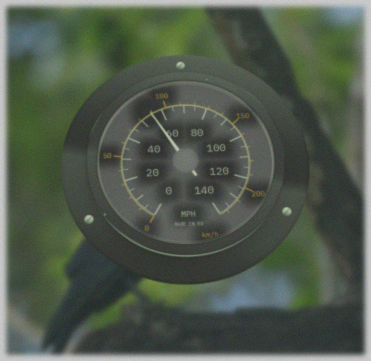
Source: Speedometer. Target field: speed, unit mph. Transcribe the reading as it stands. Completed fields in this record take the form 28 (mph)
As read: 55 (mph)
